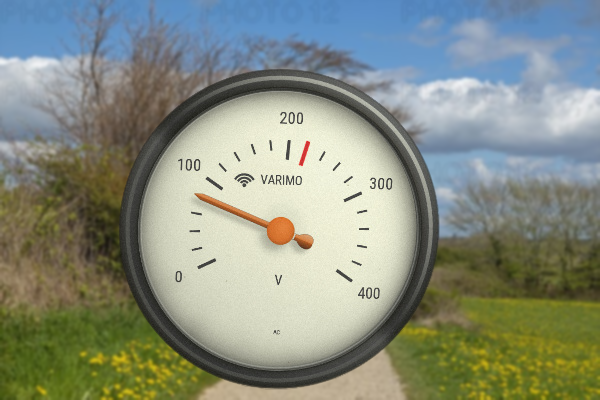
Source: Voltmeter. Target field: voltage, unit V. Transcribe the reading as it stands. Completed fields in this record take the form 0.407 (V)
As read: 80 (V)
